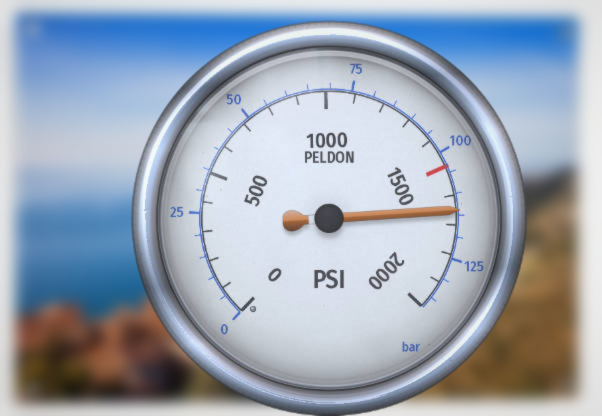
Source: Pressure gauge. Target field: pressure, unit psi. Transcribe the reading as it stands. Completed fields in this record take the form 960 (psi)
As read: 1650 (psi)
